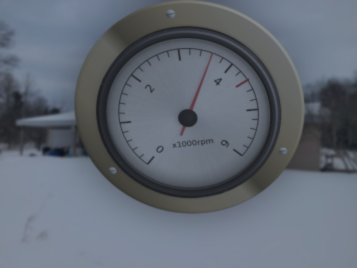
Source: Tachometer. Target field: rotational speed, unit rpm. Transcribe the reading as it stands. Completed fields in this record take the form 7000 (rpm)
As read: 3600 (rpm)
